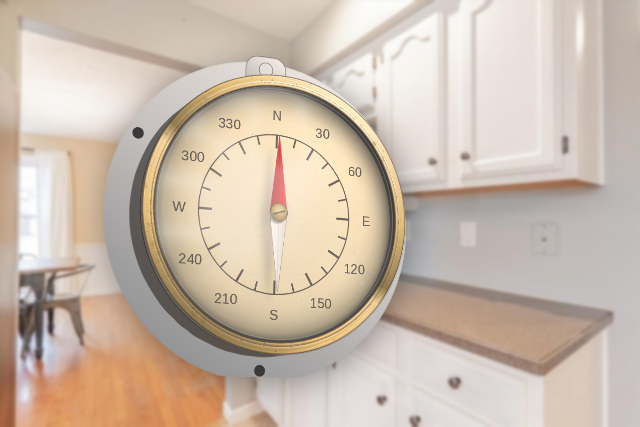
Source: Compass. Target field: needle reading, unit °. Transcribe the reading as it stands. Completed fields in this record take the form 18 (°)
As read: 0 (°)
